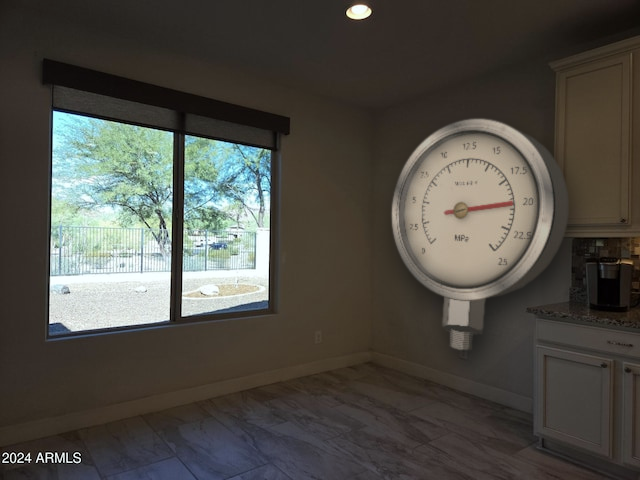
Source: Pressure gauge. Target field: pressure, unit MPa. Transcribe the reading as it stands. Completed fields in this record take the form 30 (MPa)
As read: 20 (MPa)
